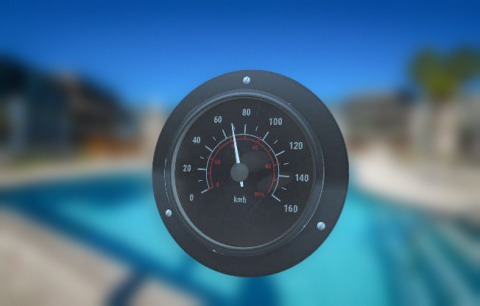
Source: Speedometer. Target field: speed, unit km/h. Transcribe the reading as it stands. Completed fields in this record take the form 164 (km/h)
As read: 70 (km/h)
